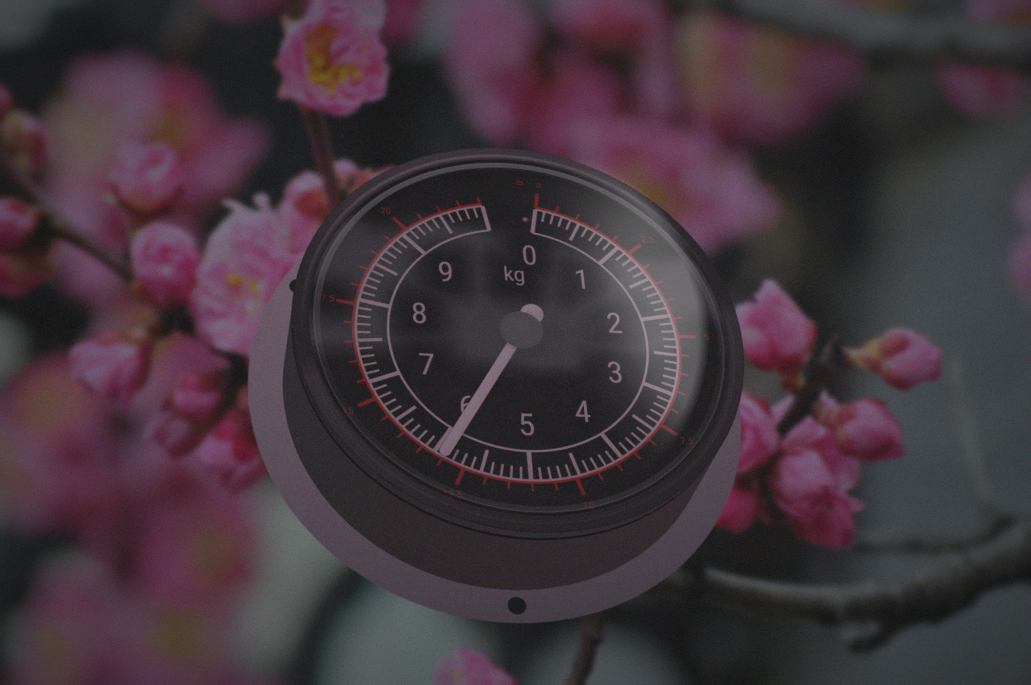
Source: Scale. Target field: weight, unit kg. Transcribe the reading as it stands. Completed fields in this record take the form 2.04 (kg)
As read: 5.9 (kg)
